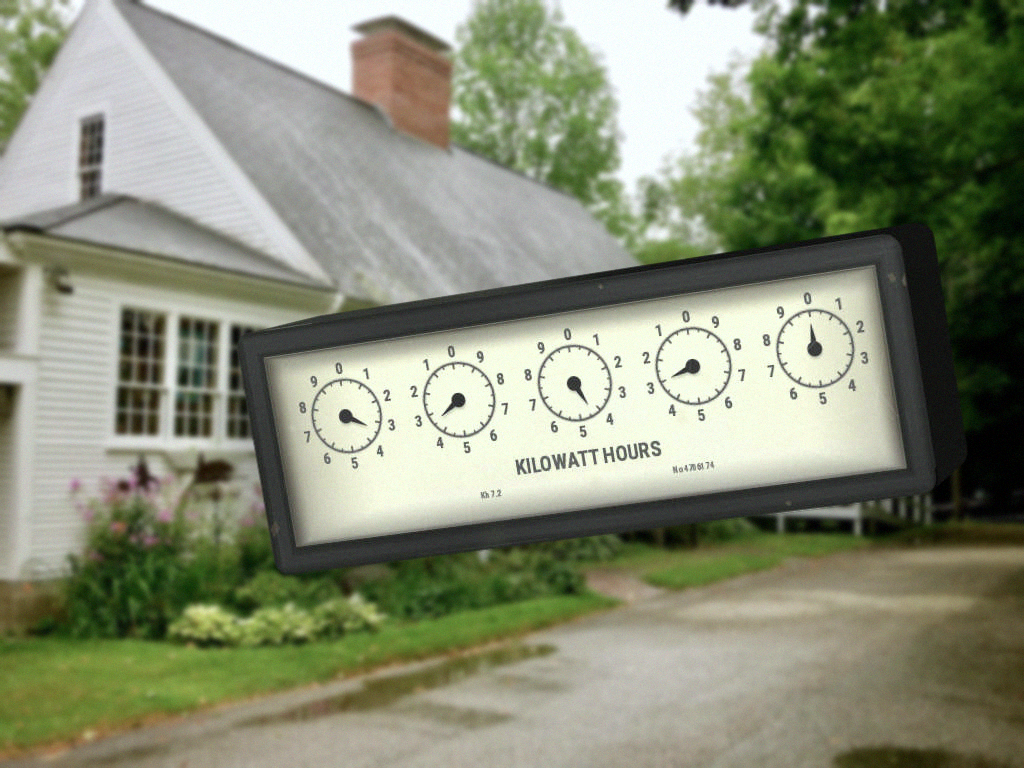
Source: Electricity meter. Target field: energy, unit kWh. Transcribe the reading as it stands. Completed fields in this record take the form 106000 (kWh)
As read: 33430 (kWh)
